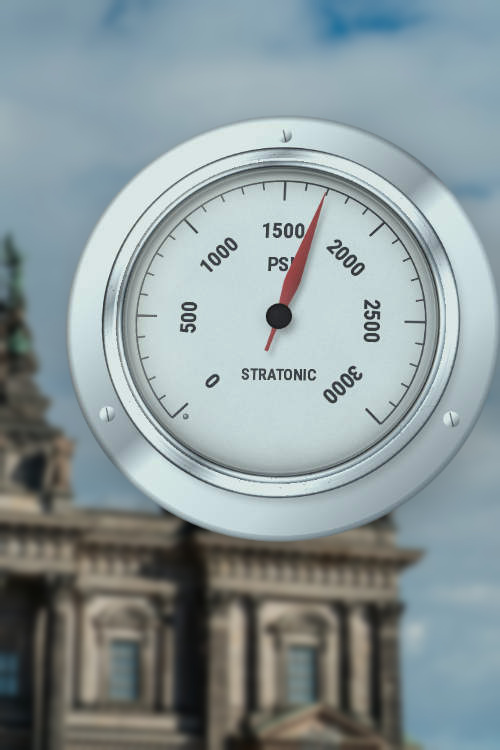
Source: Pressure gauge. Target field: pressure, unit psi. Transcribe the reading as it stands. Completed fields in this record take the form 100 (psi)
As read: 1700 (psi)
